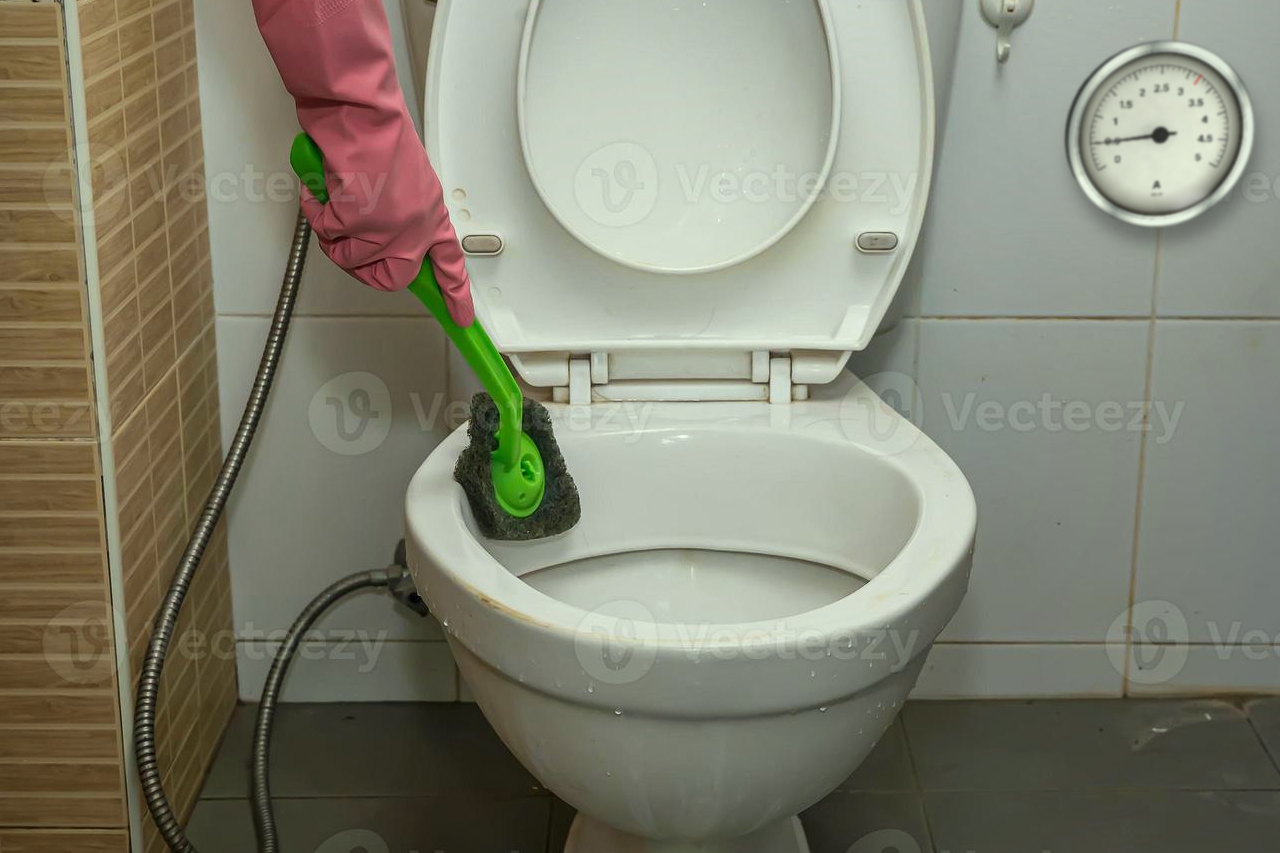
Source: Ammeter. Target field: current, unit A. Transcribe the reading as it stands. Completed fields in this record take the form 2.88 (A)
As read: 0.5 (A)
